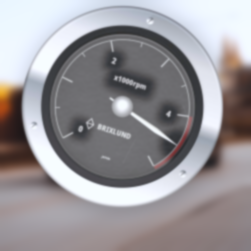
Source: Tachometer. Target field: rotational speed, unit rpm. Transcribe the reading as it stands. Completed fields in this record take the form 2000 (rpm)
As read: 4500 (rpm)
